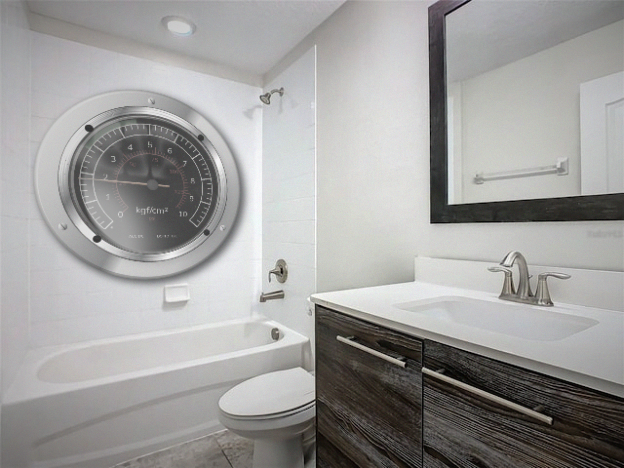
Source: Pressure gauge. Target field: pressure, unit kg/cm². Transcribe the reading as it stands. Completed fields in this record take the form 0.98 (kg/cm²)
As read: 1.8 (kg/cm²)
